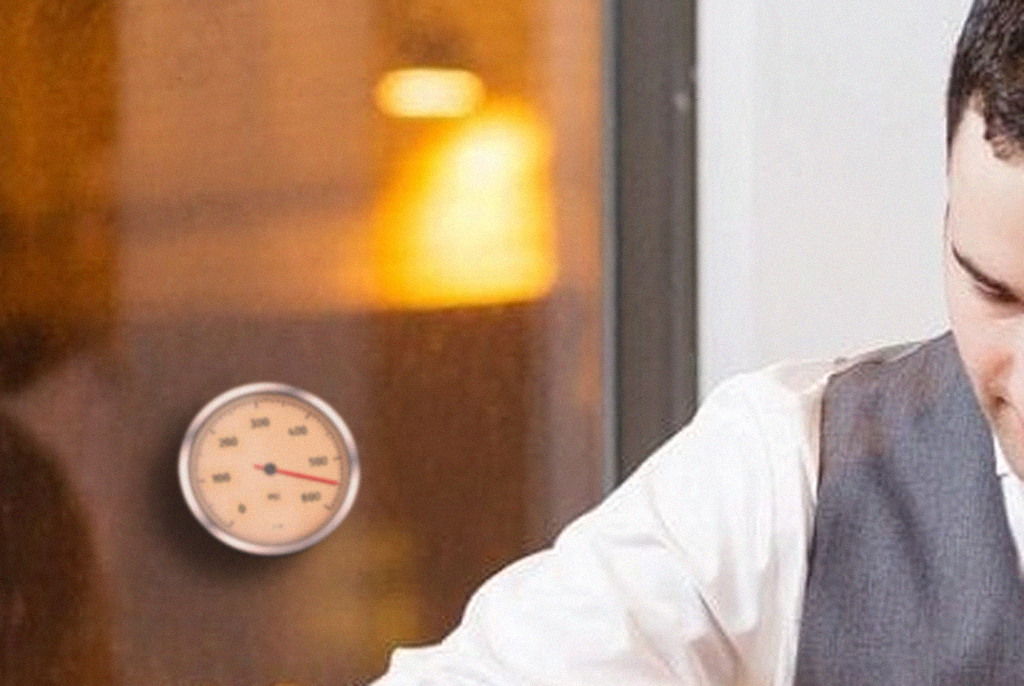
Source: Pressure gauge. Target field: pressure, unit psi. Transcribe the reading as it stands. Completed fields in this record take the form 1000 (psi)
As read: 550 (psi)
